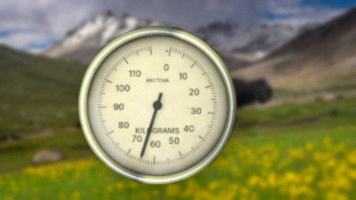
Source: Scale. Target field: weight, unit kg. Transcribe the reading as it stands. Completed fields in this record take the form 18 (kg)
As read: 65 (kg)
